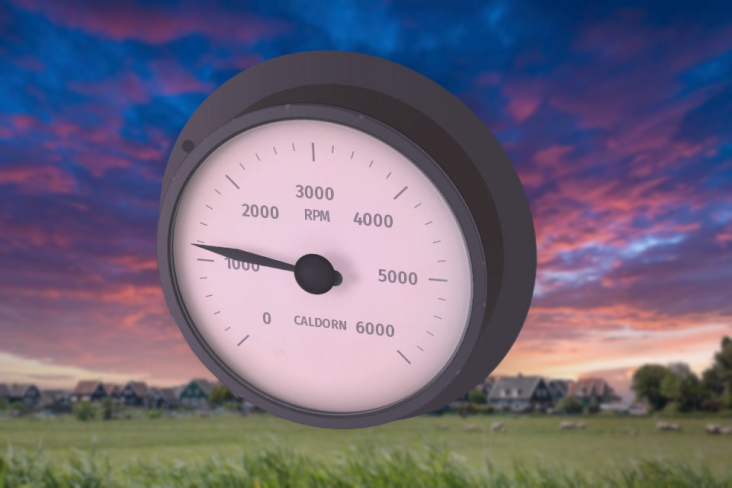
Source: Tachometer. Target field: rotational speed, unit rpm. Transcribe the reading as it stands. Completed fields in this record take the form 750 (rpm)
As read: 1200 (rpm)
